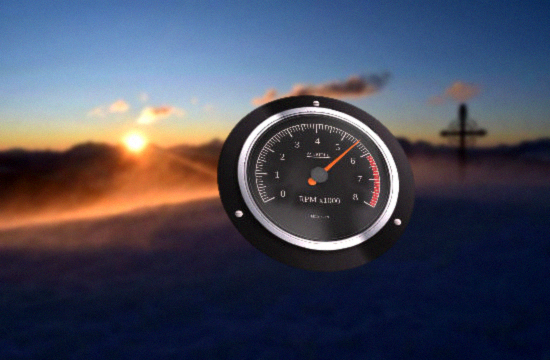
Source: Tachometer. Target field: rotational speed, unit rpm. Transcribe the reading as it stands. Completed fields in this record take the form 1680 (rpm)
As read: 5500 (rpm)
